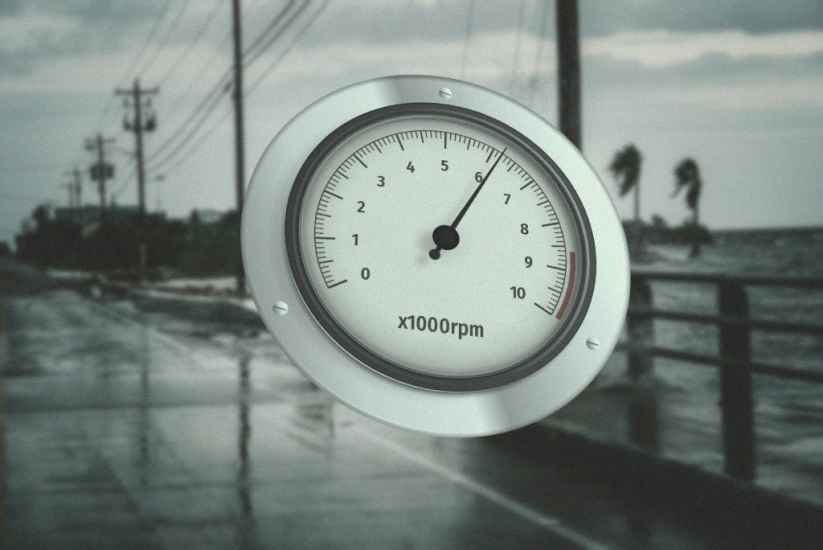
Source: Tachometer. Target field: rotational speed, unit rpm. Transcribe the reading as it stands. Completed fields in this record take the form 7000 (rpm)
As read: 6200 (rpm)
